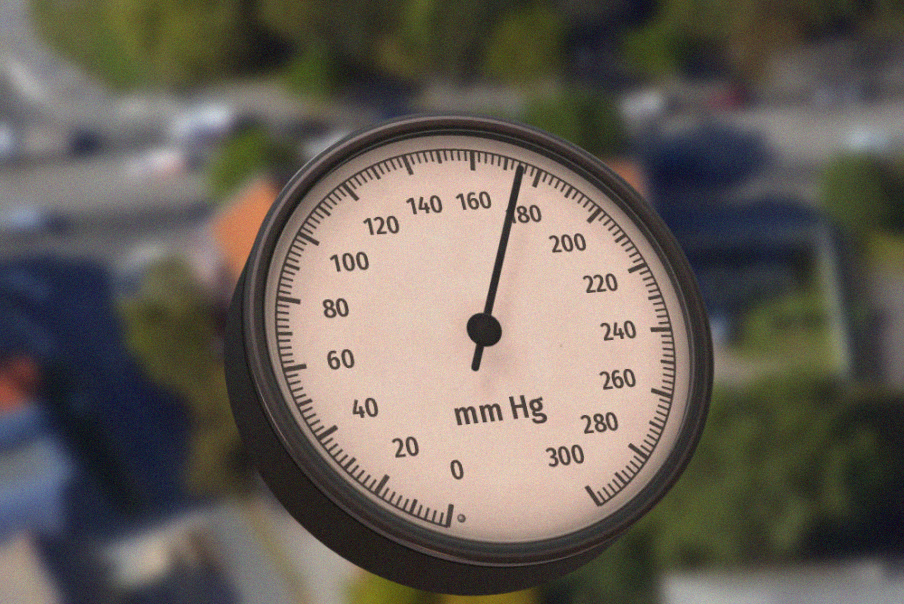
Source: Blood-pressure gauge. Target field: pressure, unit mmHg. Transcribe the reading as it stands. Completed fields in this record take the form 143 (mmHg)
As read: 174 (mmHg)
